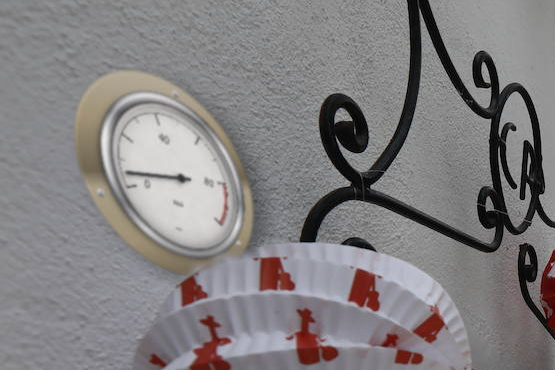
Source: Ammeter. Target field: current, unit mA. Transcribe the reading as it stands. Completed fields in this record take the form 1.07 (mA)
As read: 5 (mA)
